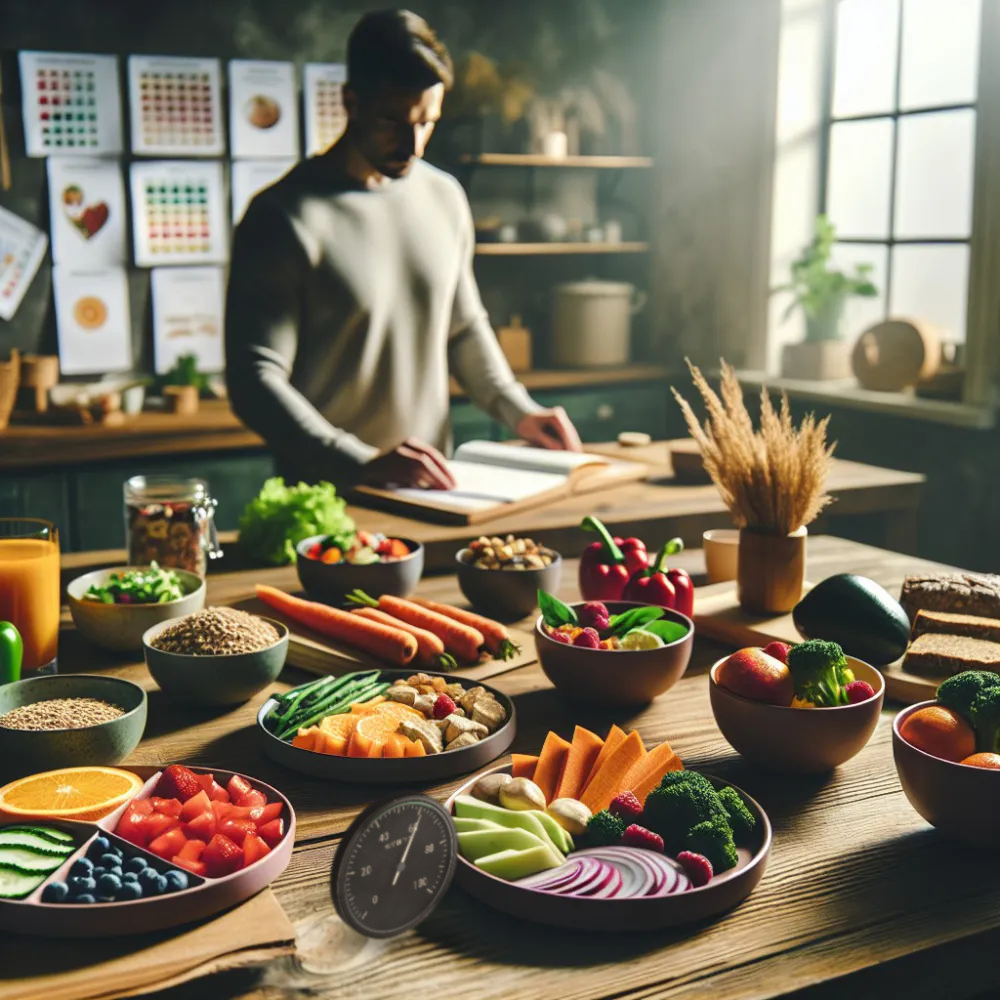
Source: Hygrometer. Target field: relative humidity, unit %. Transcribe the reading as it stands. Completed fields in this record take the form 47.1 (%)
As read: 60 (%)
